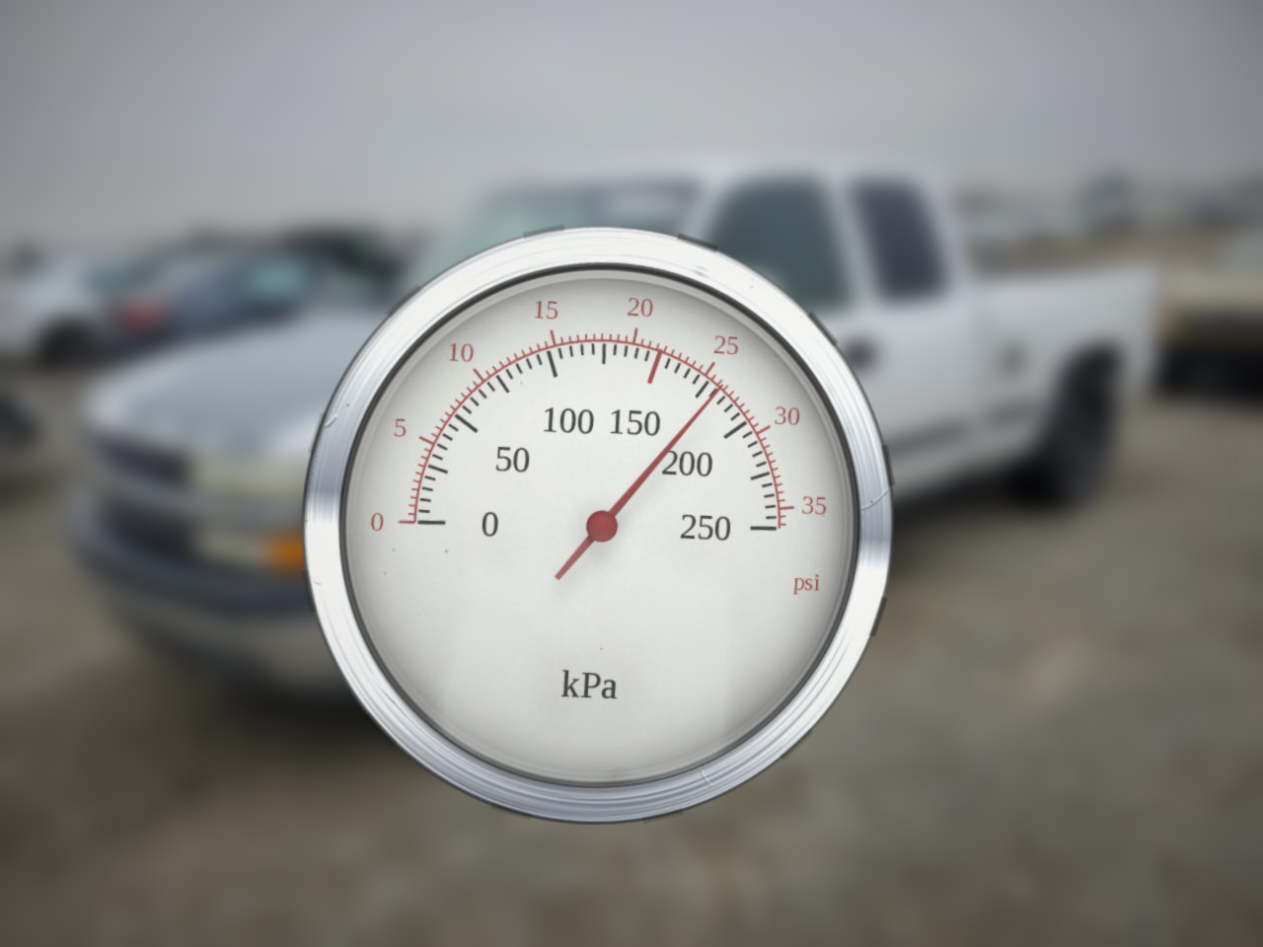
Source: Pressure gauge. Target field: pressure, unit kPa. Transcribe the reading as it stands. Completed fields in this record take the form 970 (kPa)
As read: 180 (kPa)
